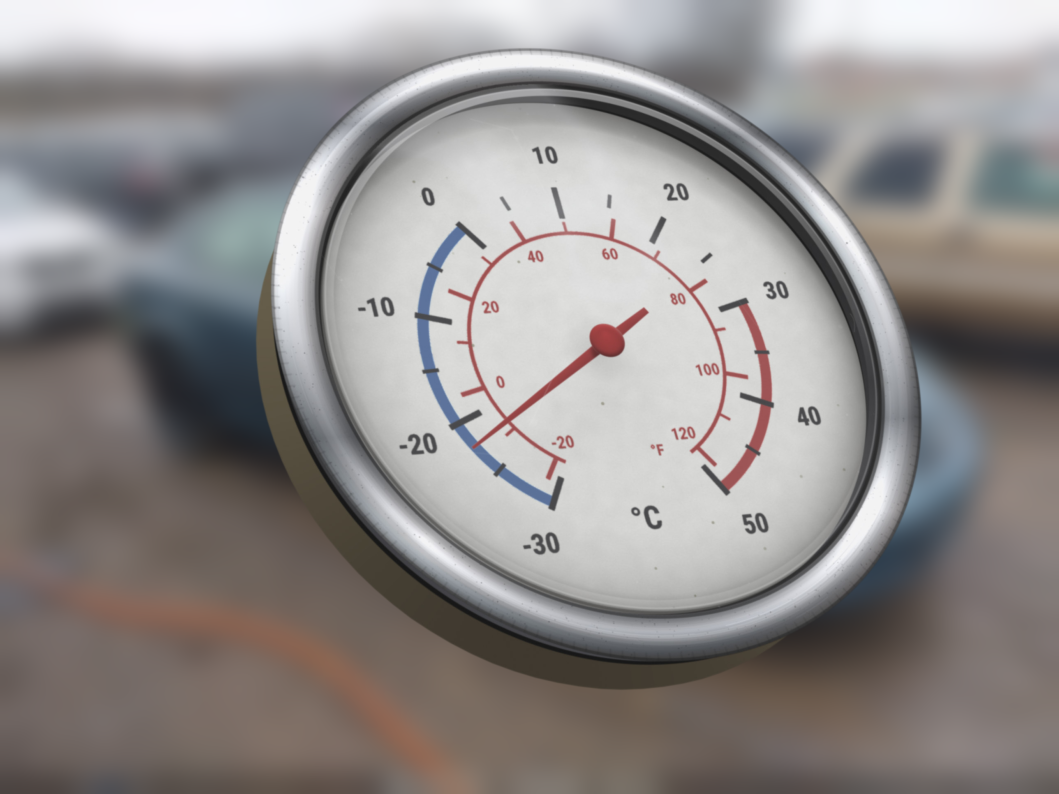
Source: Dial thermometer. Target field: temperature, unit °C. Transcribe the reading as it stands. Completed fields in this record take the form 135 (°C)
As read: -22.5 (°C)
